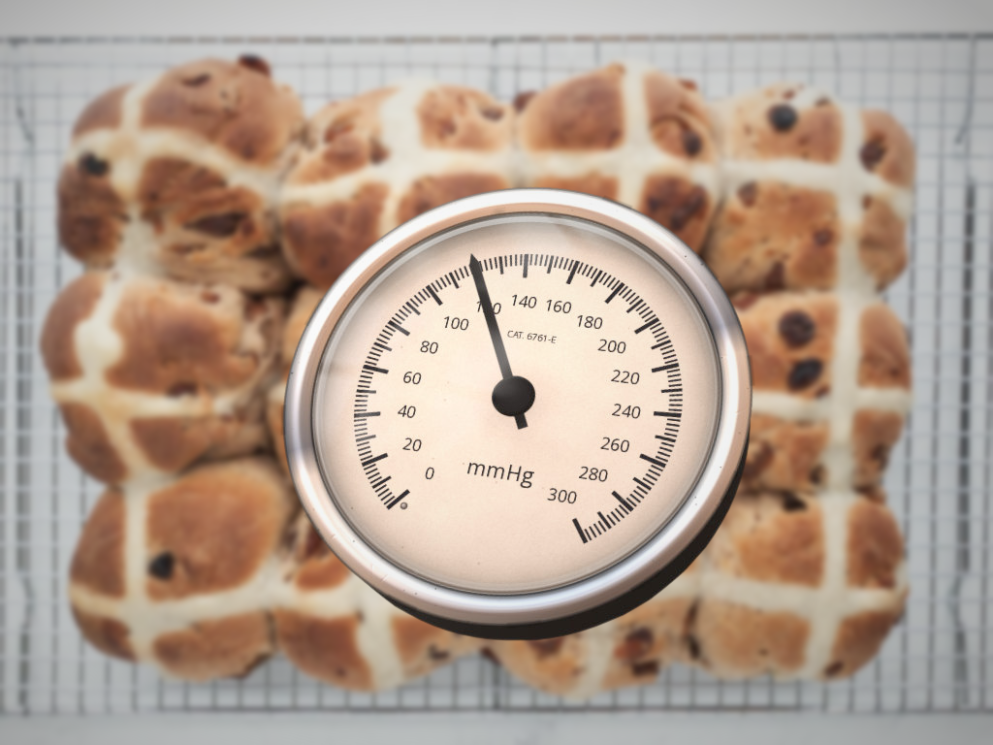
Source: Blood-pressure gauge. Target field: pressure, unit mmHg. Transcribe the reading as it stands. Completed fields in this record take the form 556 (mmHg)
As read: 120 (mmHg)
